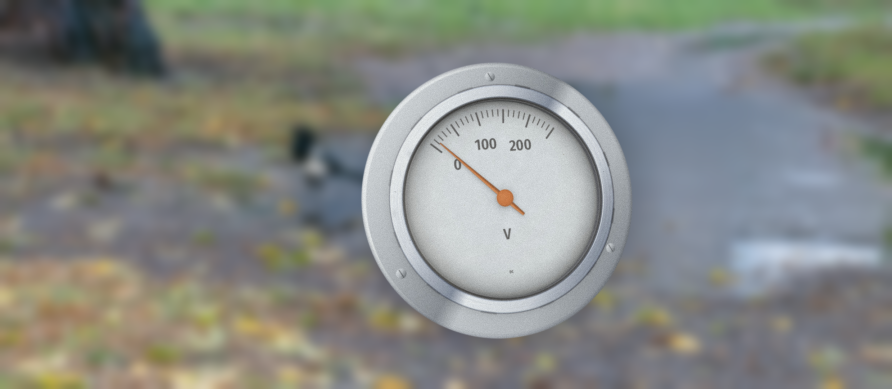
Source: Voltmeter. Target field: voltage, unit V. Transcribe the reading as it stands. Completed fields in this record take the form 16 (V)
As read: 10 (V)
